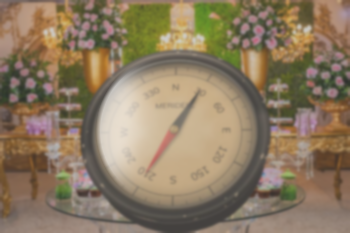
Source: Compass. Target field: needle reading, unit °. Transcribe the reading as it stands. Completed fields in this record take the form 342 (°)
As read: 210 (°)
